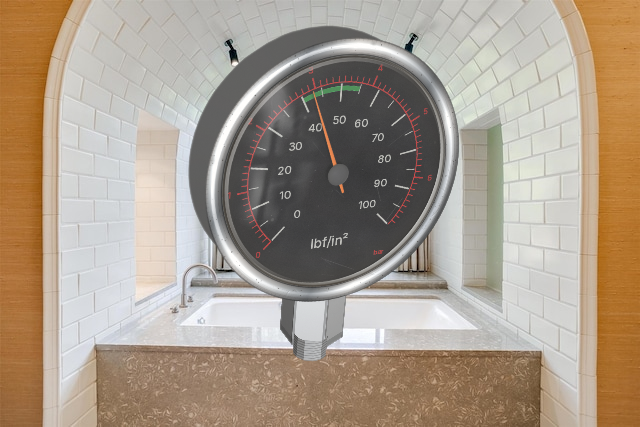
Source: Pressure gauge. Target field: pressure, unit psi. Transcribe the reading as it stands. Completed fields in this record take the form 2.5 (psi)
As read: 42.5 (psi)
